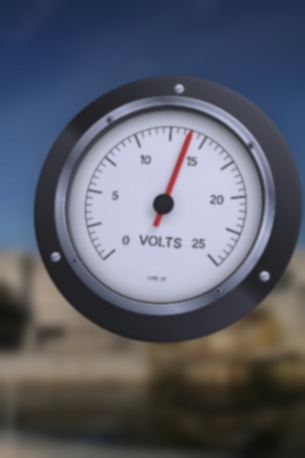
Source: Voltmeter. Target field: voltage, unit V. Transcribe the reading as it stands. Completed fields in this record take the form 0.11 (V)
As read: 14 (V)
